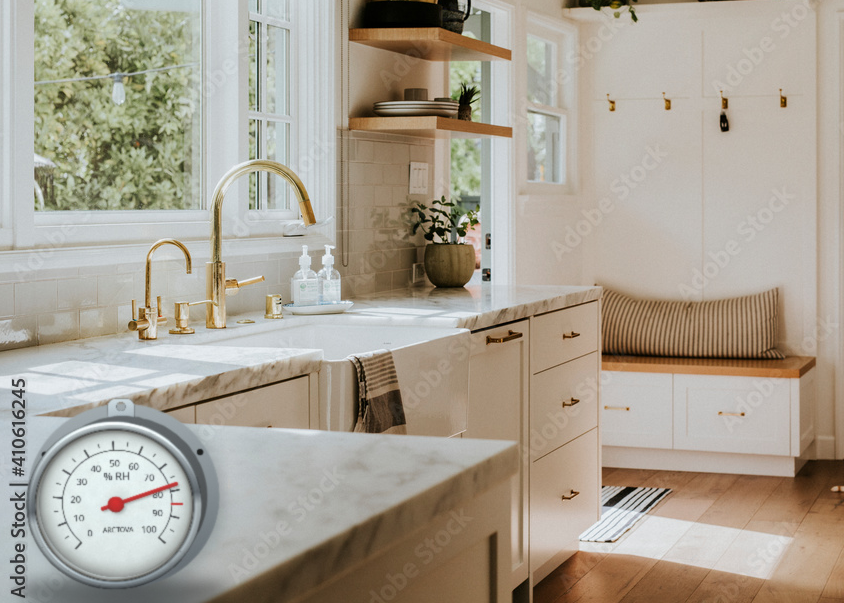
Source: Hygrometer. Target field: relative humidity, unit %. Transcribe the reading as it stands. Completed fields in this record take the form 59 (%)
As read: 77.5 (%)
